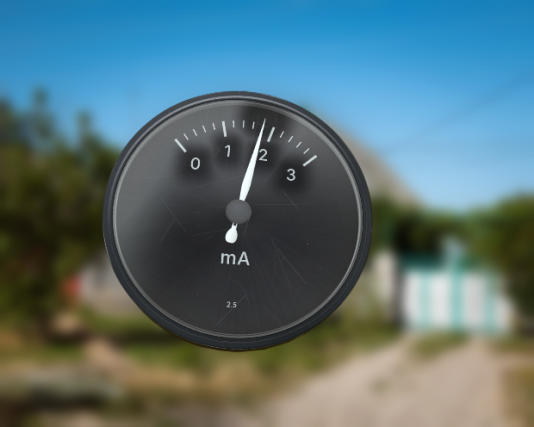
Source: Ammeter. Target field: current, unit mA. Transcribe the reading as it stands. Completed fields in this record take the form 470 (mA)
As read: 1.8 (mA)
